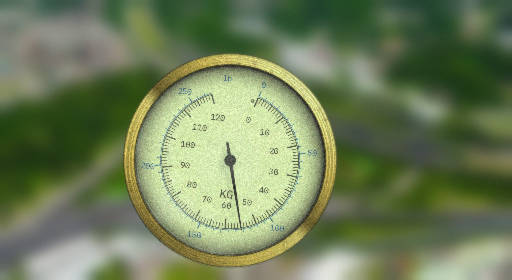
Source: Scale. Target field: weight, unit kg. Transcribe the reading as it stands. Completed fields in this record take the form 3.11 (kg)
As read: 55 (kg)
